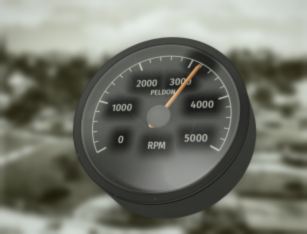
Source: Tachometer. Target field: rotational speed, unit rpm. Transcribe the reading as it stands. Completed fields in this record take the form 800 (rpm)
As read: 3200 (rpm)
